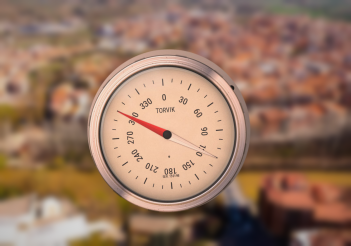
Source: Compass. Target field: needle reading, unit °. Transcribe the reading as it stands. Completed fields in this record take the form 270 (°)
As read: 300 (°)
